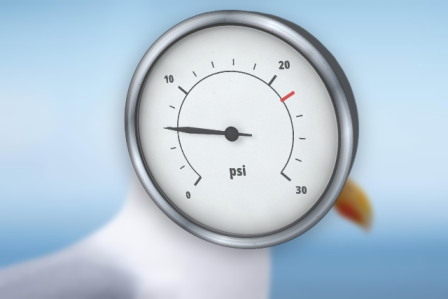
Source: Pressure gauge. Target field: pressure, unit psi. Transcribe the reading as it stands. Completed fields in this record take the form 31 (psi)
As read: 6 (psi)
